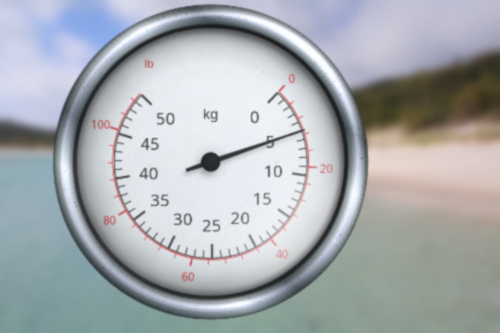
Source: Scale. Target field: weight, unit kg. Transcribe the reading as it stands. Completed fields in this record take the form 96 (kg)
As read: 5 (kg)
